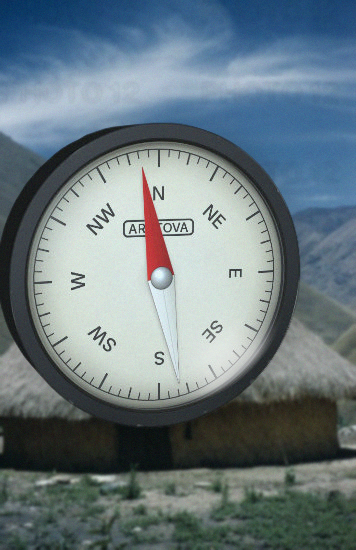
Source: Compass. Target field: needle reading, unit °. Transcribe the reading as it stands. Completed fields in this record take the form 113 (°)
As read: 350 (°)
